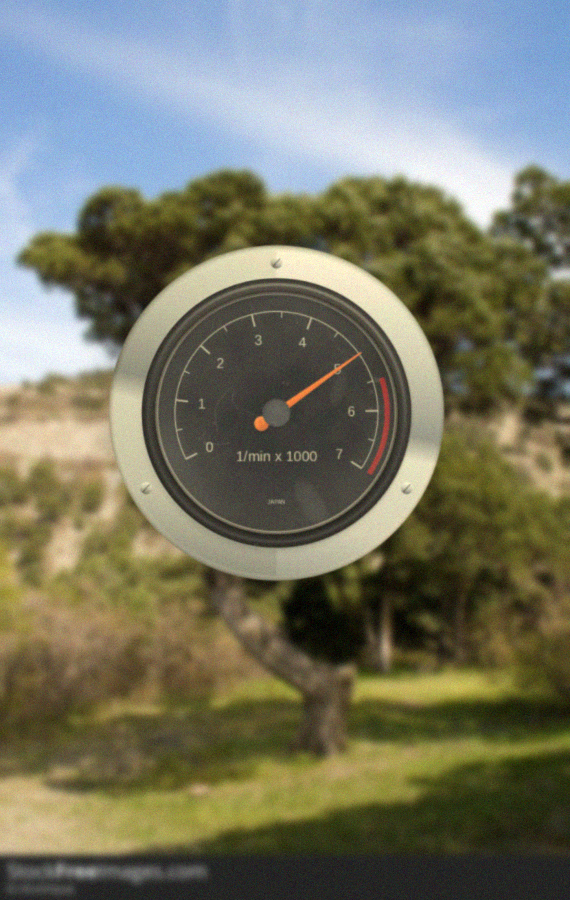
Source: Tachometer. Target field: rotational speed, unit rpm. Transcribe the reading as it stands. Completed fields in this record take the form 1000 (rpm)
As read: 5000 (rpm)
